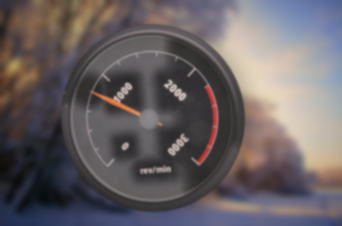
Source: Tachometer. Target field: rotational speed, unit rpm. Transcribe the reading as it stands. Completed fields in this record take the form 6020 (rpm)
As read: 800 (rpm)
